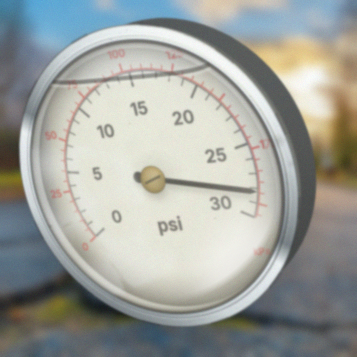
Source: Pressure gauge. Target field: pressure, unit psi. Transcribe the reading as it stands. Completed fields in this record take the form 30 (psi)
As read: 28 (psi)
